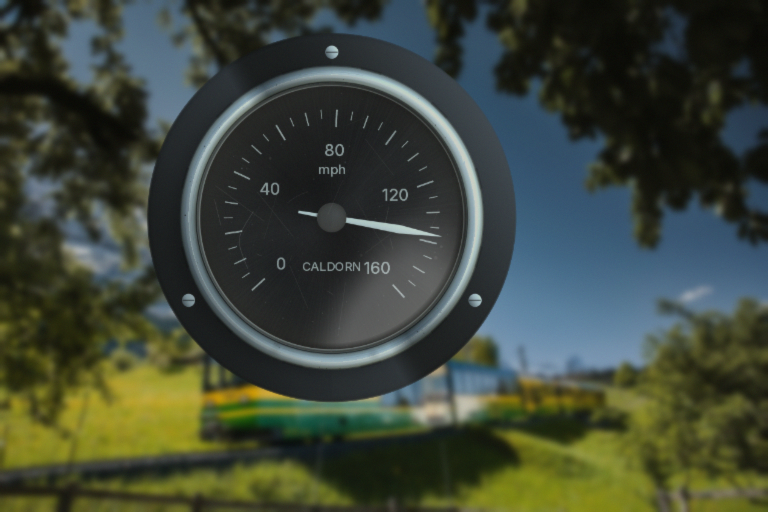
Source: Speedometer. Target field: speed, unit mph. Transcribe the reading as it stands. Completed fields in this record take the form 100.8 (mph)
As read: 137.5 (mph)
